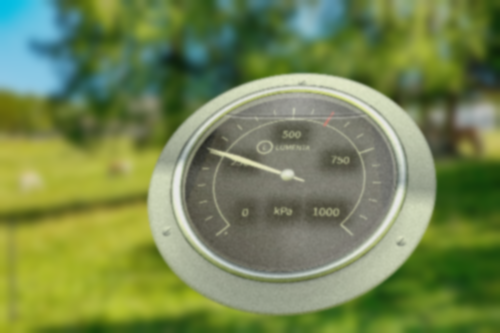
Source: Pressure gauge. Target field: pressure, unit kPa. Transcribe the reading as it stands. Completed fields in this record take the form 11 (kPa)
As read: 250 (kPa)
